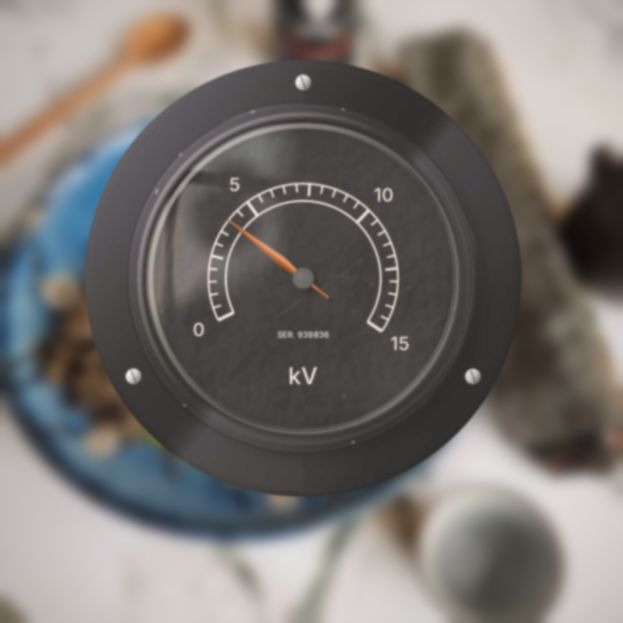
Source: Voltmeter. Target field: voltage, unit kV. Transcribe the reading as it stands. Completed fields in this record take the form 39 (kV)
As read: 4 (kV)
